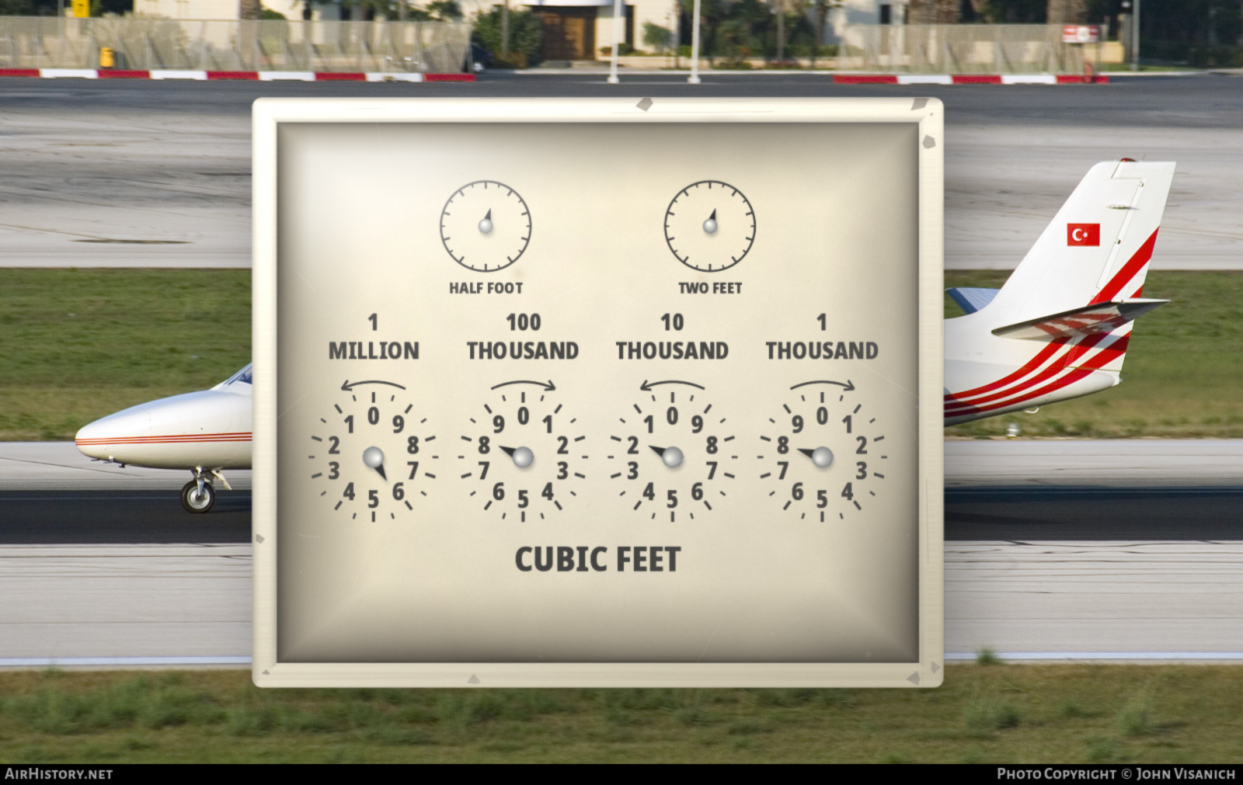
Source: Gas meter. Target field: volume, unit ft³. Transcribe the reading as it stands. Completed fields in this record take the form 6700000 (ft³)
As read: 581800 (ft³)
